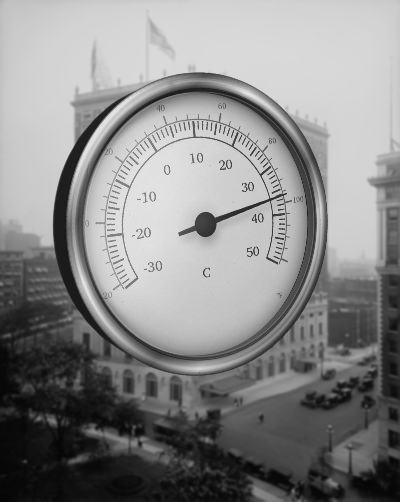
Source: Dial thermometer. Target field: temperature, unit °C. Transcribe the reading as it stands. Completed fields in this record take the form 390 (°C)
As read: 36 (°C)
